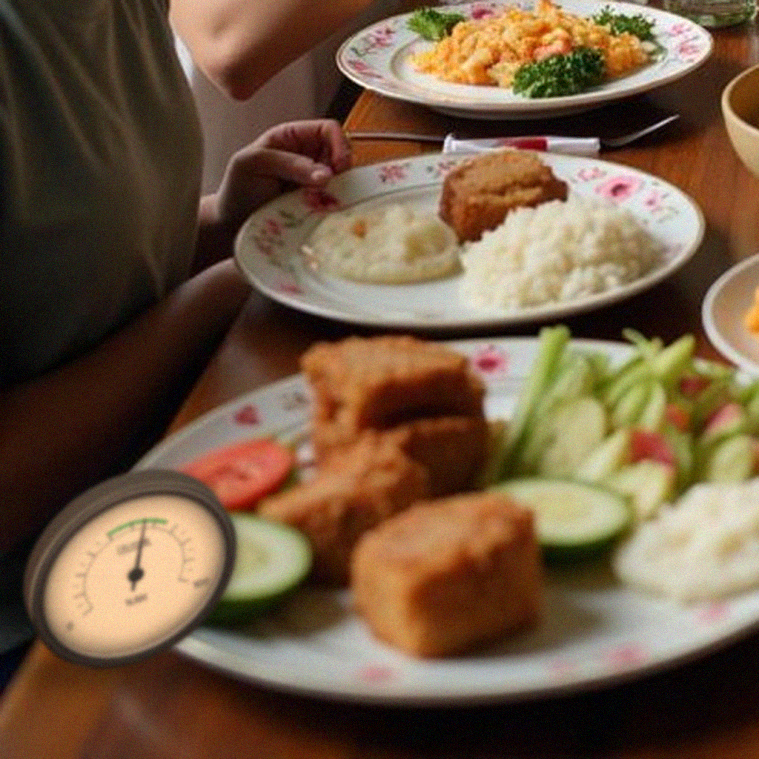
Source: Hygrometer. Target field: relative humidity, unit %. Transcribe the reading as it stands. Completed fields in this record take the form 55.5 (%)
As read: 55 (%)
